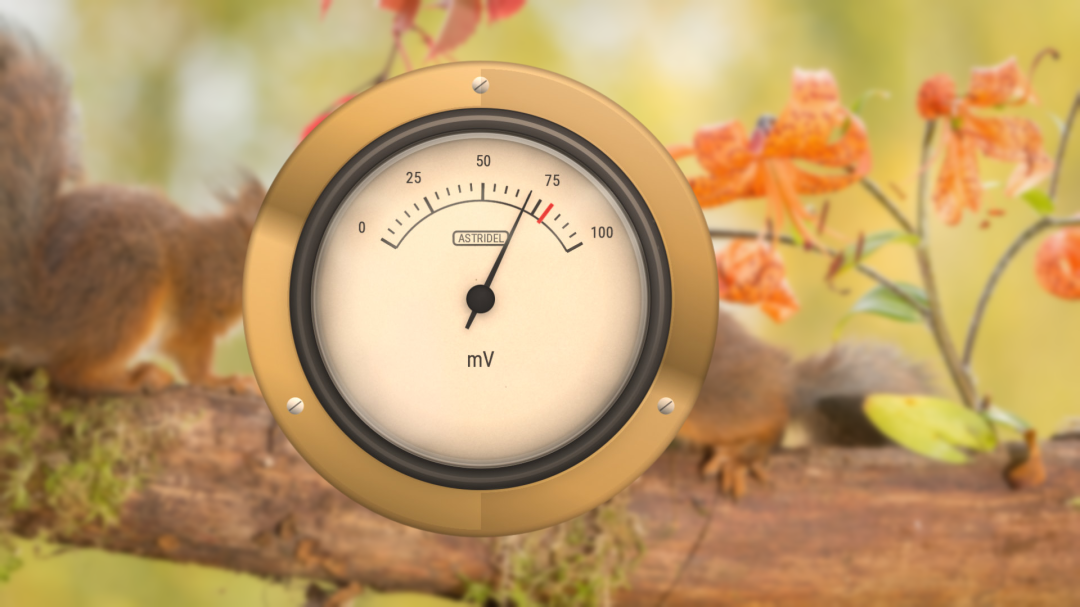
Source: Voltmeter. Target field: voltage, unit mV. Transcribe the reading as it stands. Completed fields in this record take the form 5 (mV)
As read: 70 (mV)
